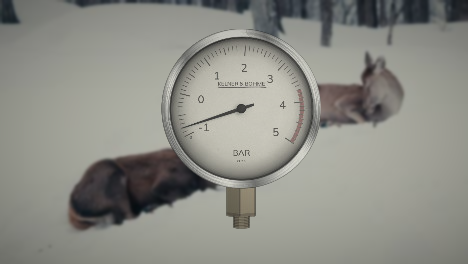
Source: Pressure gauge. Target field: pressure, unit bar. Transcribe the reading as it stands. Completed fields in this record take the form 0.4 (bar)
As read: -0.8 (bar)
